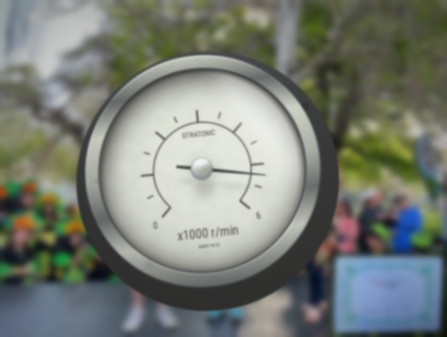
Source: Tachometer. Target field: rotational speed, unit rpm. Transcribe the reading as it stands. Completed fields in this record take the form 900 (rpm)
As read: 5250 (rpm)
